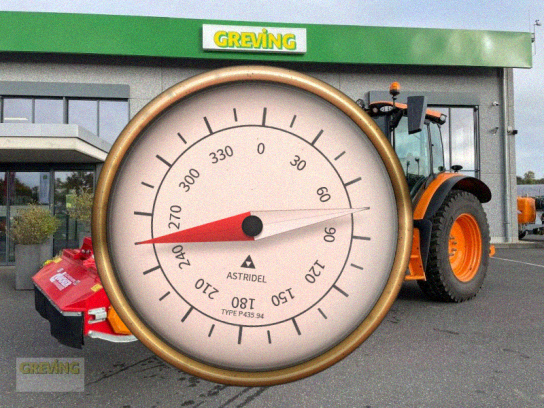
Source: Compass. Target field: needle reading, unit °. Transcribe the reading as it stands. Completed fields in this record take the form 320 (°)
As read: 255 (°)
